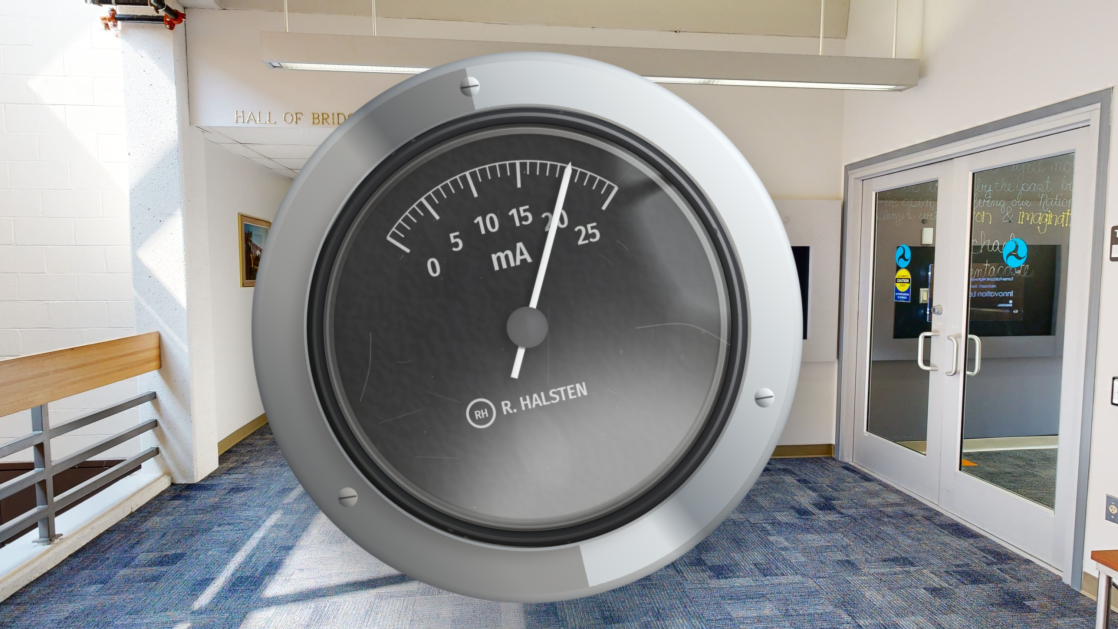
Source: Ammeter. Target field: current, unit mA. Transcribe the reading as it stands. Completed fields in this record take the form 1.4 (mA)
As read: 20 (mA)
